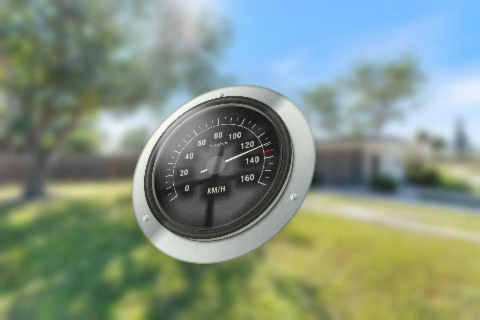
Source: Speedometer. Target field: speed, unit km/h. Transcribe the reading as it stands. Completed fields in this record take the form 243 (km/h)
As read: 130 (km/h)
